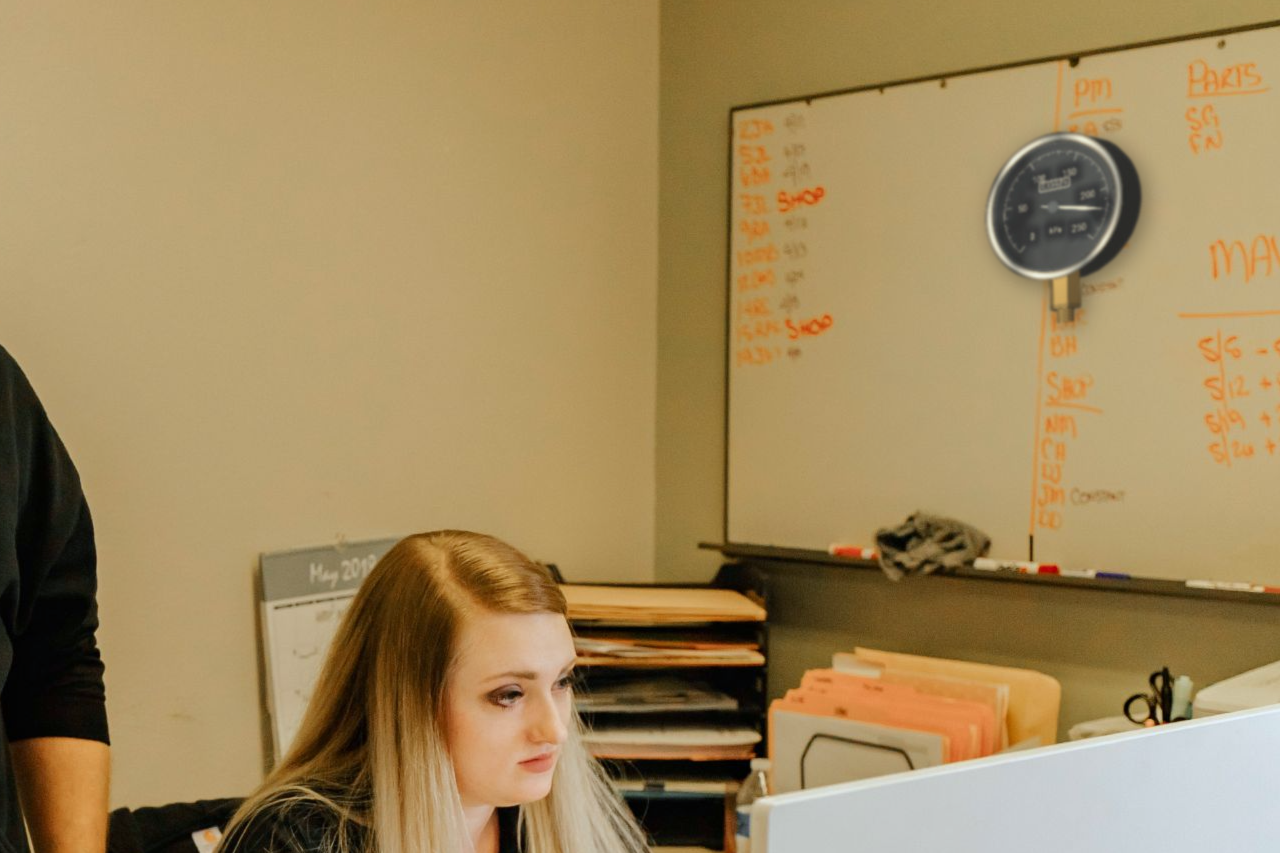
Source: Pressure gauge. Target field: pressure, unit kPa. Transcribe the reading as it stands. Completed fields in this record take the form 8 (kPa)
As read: 220 (kPa)
